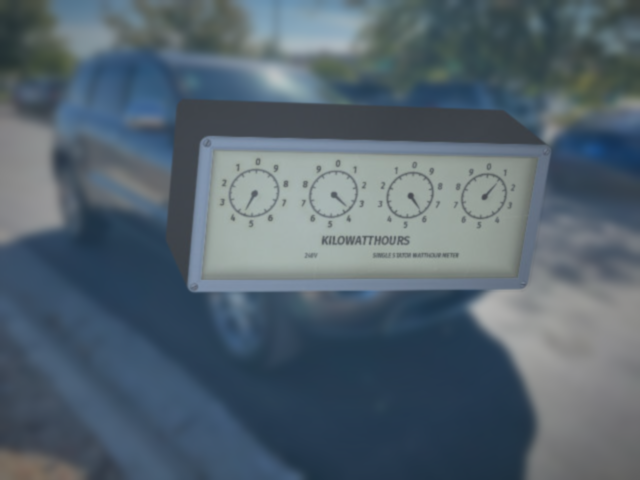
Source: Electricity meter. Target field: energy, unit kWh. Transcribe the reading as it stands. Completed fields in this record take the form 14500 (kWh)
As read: 4361 (kWh)
